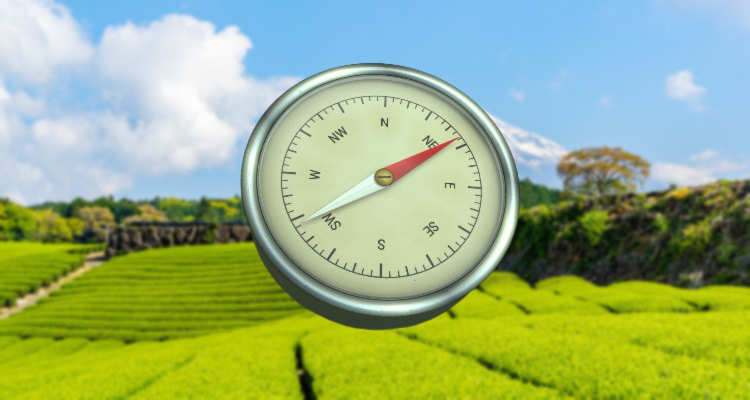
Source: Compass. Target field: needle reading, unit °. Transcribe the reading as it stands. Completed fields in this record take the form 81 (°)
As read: 55 (°)
